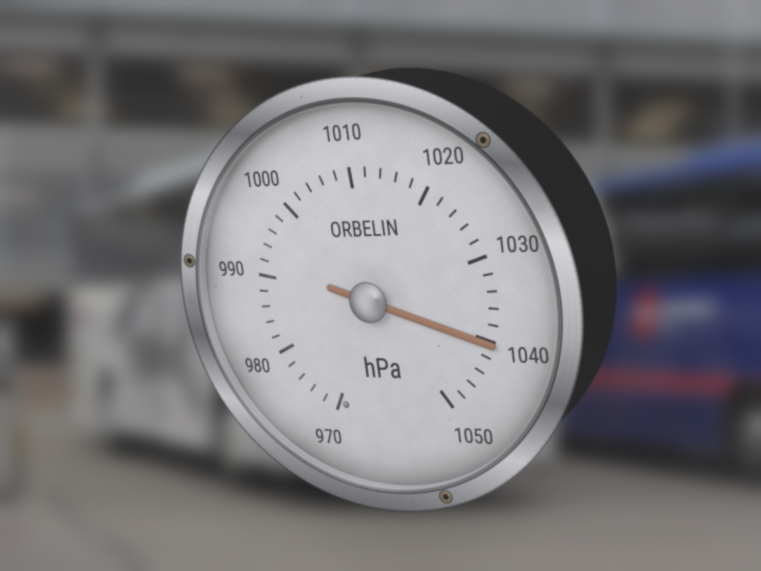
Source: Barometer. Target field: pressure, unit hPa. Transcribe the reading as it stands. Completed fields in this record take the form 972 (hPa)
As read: 1040 (hPa)
